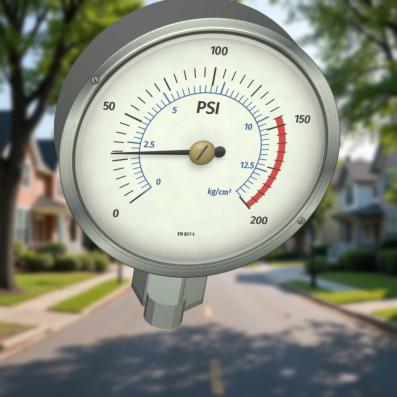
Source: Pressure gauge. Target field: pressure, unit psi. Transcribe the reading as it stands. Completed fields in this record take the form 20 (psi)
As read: 30 (psi)
